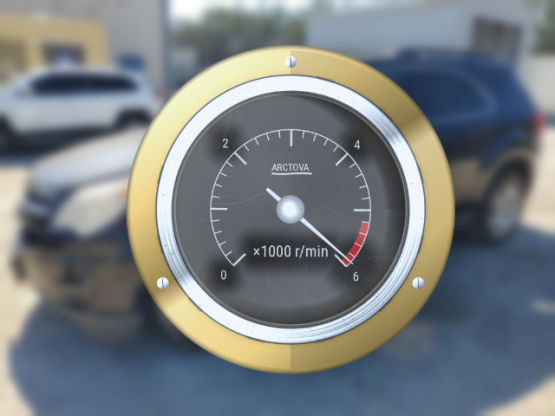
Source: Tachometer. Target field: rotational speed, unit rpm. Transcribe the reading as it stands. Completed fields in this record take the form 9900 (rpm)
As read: 5900 (rpm)
